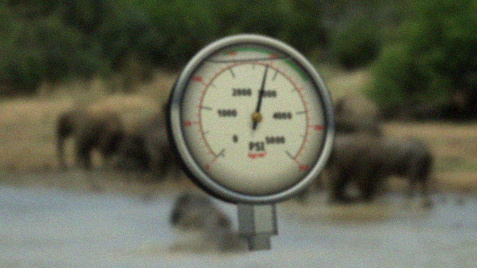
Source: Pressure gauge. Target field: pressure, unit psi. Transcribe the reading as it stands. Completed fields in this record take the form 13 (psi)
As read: 2750 (psi)
